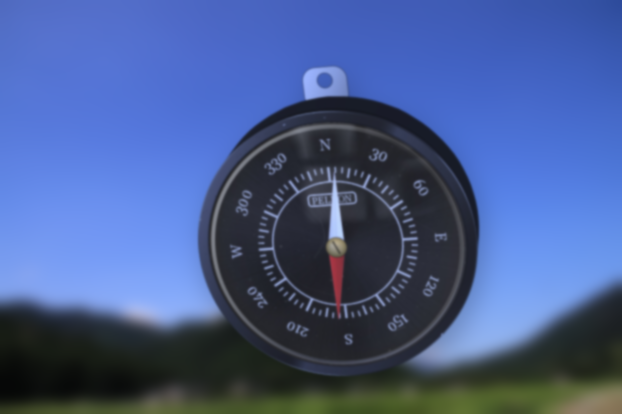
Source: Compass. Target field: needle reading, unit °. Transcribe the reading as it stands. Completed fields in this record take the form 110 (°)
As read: 185 (°)
